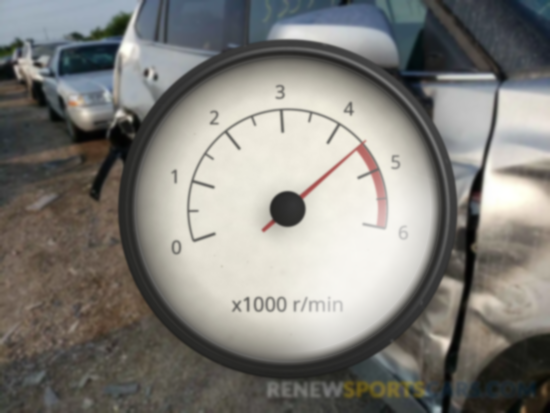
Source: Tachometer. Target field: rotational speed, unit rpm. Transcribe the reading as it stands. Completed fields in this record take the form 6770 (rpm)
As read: 4500 (rpm)
